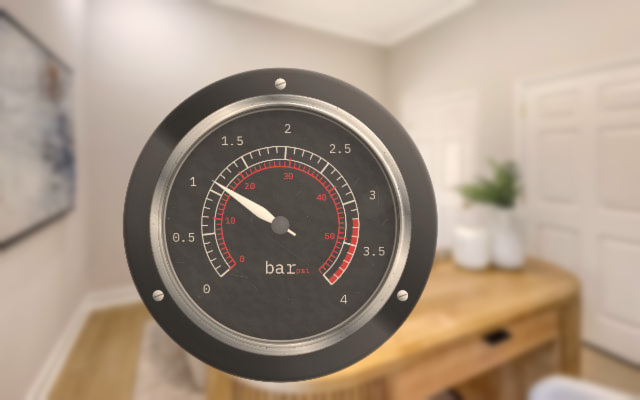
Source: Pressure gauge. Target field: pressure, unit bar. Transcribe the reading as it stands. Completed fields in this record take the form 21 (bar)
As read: 1.1 (bar)
